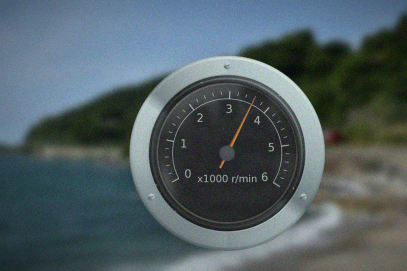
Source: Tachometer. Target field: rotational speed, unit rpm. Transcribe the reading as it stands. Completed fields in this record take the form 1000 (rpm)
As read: 3600 (rpm)
